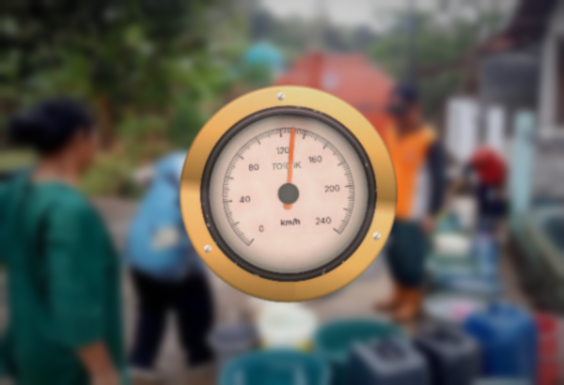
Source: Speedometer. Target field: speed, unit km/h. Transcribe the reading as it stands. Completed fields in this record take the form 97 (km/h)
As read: 130 (km/h)
